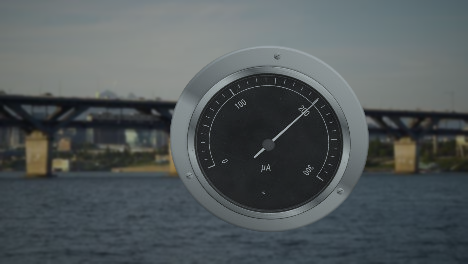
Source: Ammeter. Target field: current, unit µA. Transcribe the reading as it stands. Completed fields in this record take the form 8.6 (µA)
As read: 200 (µA)
